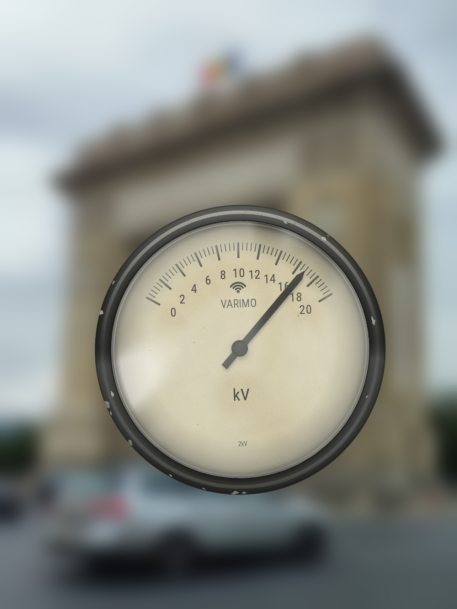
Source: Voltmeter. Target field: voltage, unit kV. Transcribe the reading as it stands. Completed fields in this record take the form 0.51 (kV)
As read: 16.8 (kV)
